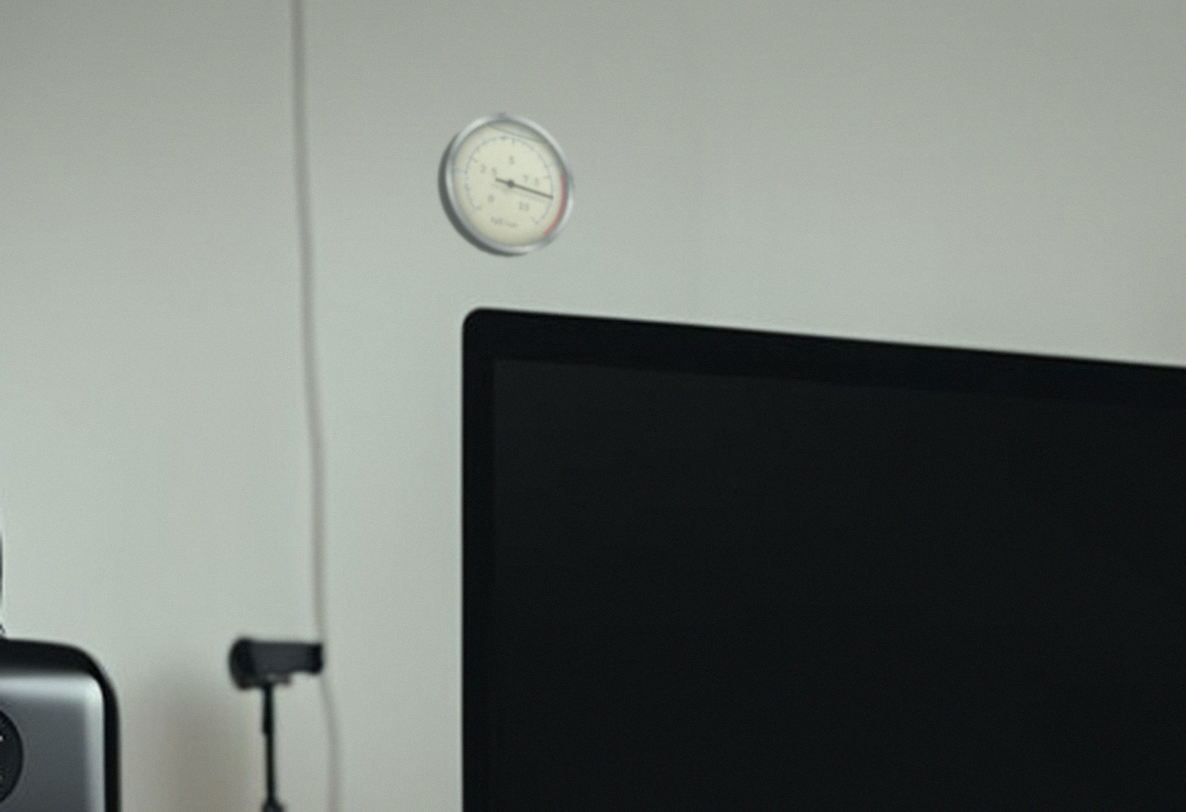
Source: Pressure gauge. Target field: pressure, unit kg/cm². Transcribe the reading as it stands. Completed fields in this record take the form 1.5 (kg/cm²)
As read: 8.5 (kg/cm²)
